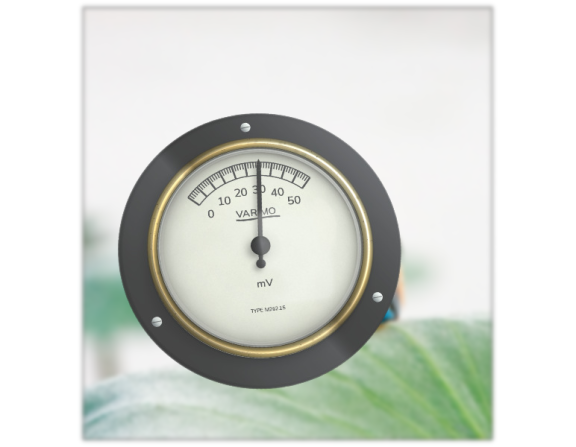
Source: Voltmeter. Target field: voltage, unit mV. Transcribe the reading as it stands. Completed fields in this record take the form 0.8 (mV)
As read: 30 (mV)
